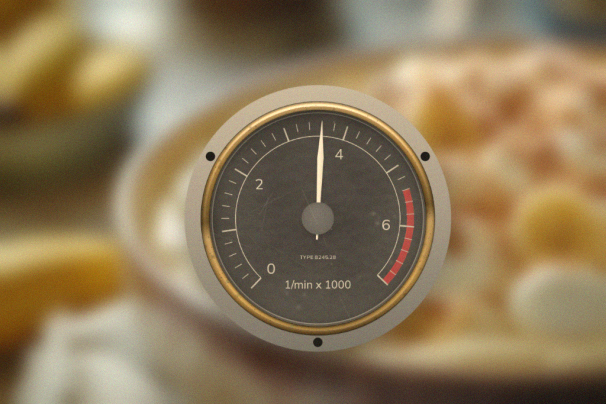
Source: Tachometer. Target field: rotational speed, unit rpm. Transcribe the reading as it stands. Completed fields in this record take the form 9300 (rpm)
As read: 3600 (rpm)
